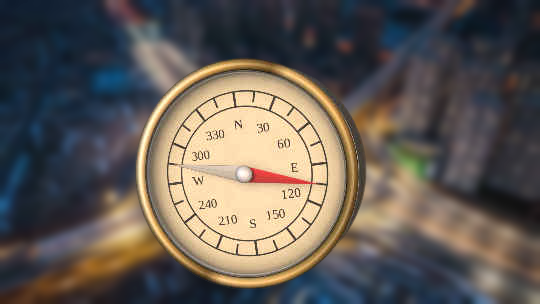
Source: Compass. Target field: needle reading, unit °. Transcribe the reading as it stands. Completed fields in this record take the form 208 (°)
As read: 105 (°)
